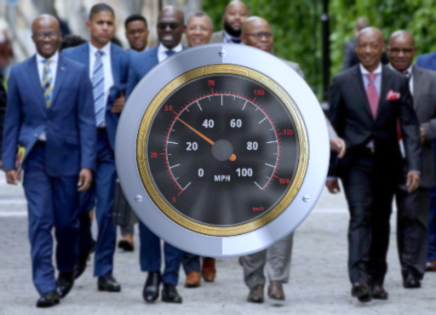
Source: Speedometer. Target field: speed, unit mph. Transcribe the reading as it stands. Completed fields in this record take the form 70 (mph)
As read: 30 (mph)
